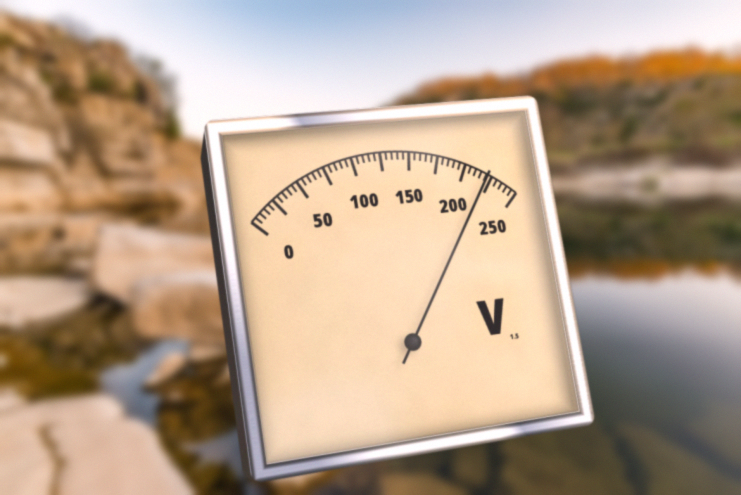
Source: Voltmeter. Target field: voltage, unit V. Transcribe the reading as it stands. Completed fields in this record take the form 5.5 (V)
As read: 220 (V)
